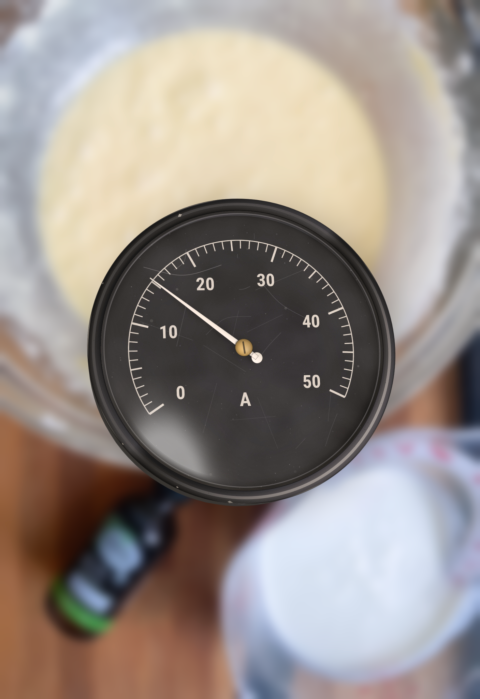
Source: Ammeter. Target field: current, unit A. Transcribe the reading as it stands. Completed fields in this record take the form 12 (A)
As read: 15 (A)
